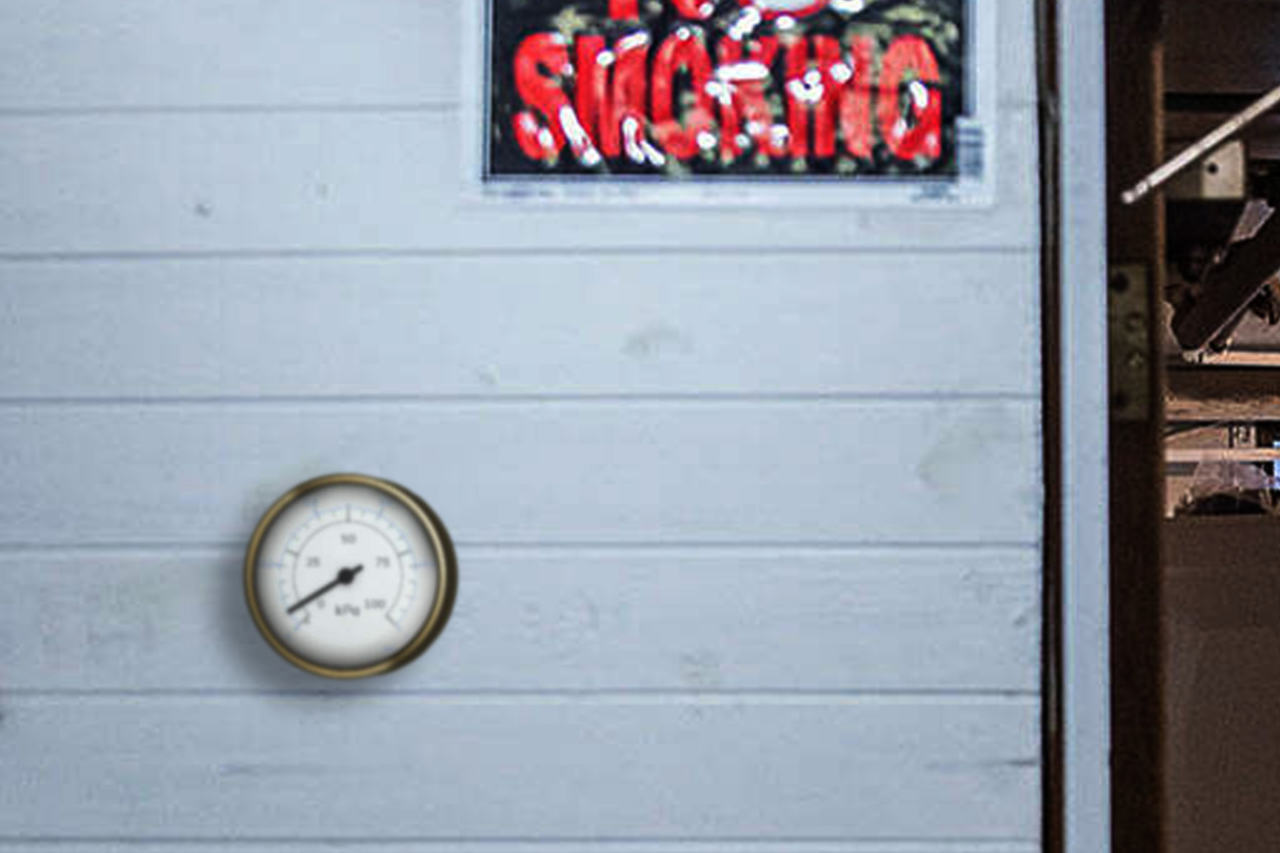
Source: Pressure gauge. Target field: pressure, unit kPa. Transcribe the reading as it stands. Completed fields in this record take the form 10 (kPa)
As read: 5 (kPa)
